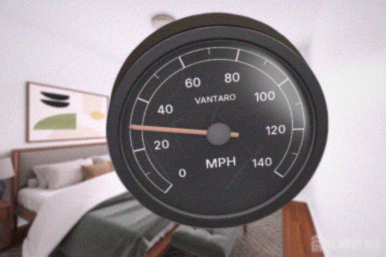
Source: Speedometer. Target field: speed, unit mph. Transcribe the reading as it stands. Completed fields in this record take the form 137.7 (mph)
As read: 30 (mph)
